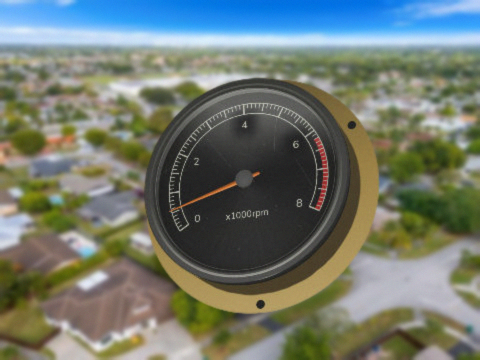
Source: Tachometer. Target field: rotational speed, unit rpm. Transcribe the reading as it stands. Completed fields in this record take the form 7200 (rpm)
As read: 500 (rpm)
